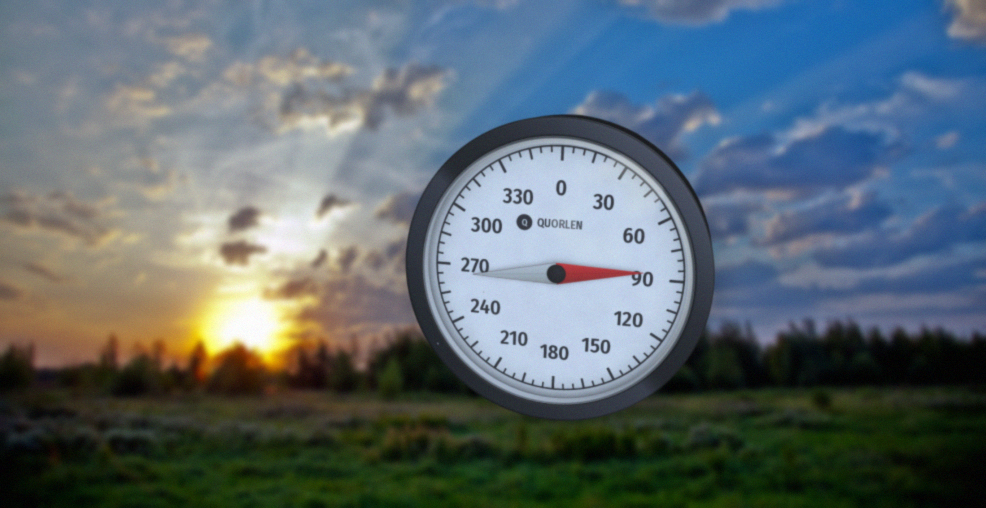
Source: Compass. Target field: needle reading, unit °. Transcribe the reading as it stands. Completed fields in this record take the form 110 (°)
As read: 85 (°)
